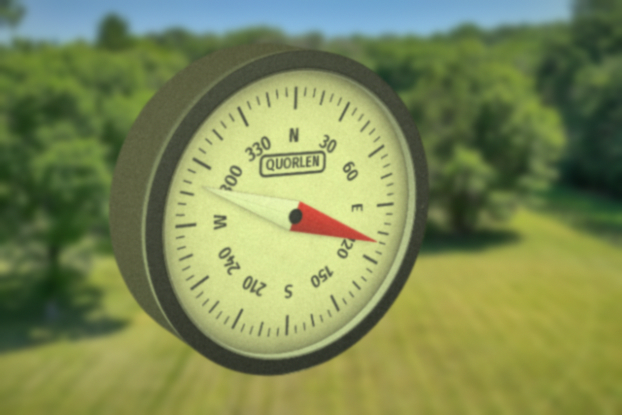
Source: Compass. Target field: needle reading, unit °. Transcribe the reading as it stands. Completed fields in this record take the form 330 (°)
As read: 110 (°)
